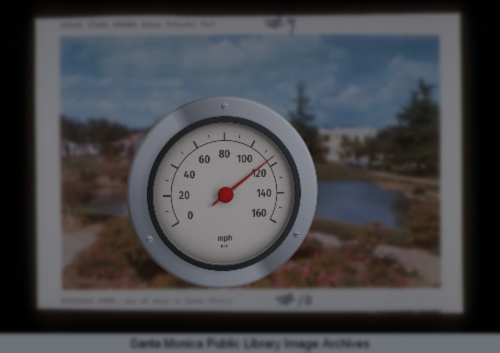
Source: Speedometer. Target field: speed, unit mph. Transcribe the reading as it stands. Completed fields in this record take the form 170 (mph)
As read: 115 (mph)
